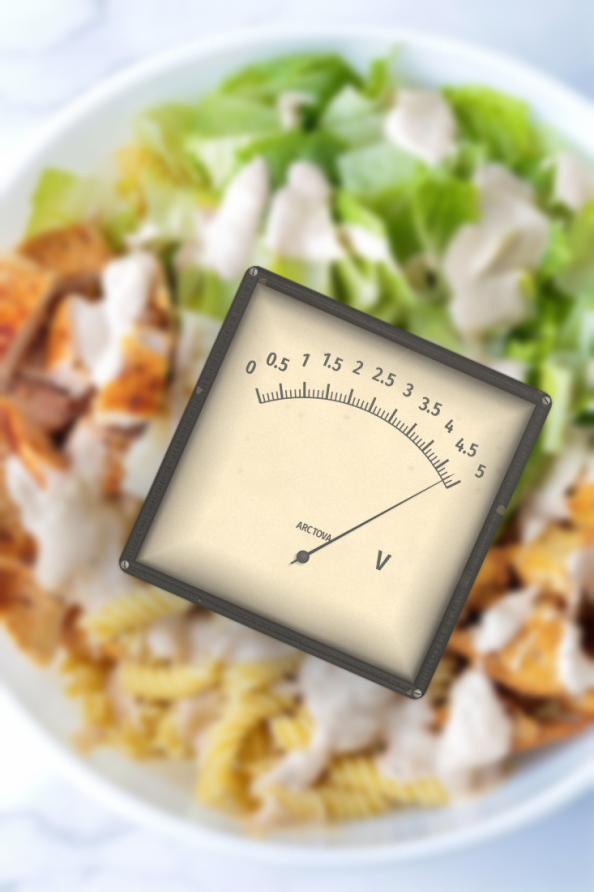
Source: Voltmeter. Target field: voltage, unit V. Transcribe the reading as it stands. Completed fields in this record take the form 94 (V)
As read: 4.8 (V)
